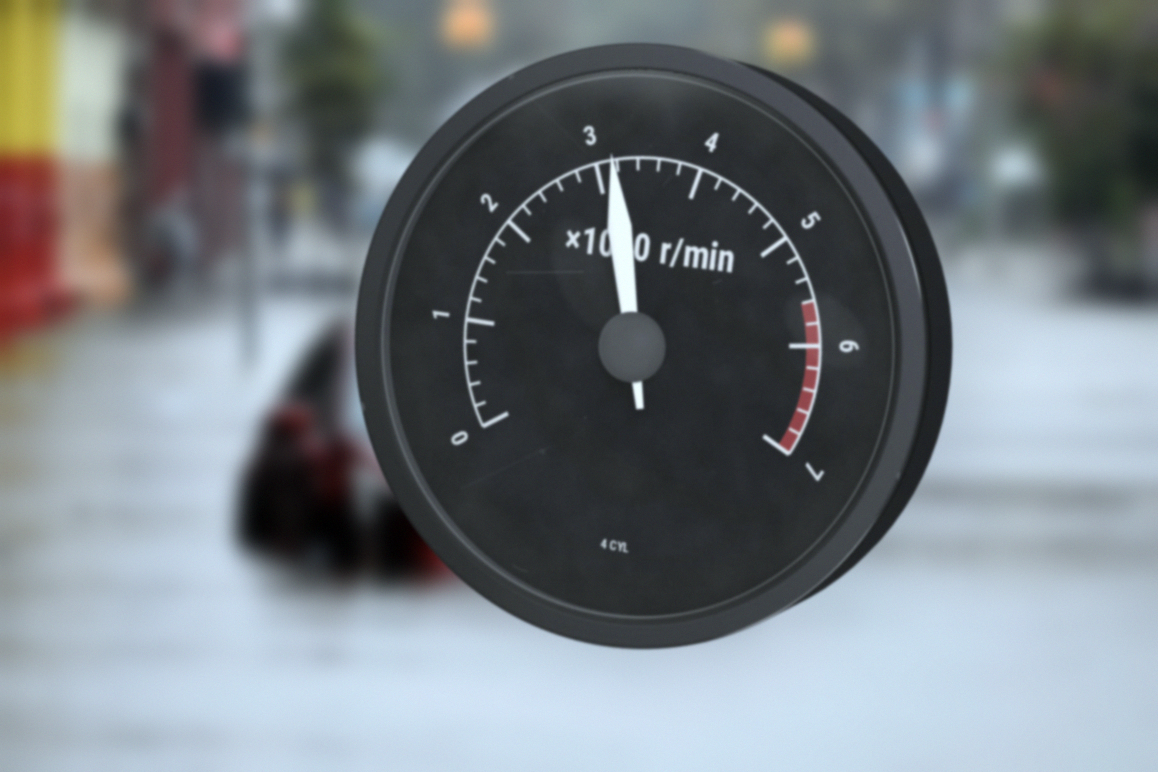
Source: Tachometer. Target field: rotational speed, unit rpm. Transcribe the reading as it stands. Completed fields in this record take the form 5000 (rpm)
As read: 3200 (rpm)
